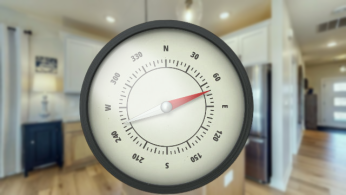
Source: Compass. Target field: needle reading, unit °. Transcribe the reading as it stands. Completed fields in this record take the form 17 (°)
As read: 70 (°)
